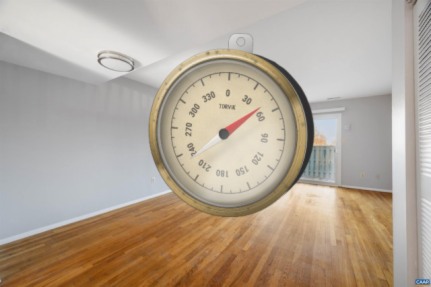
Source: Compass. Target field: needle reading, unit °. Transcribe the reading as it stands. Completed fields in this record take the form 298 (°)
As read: 50 (°)
